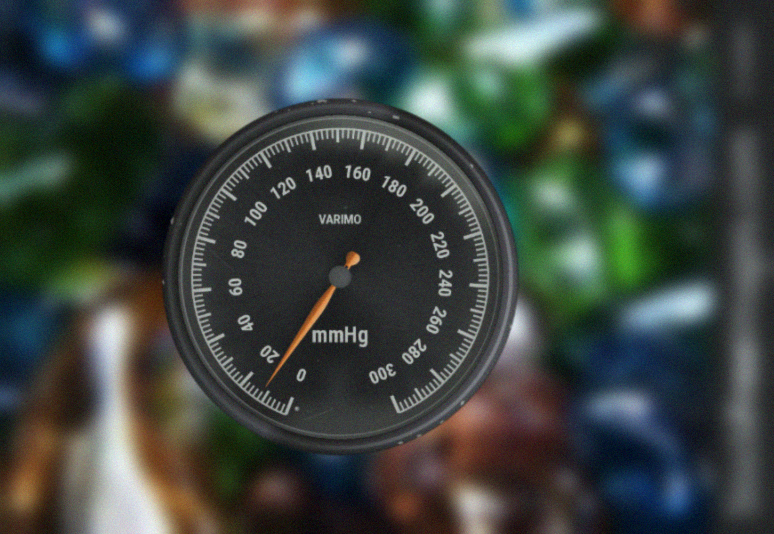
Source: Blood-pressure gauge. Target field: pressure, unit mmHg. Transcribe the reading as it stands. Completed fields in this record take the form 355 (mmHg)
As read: 12 (mmHg)
